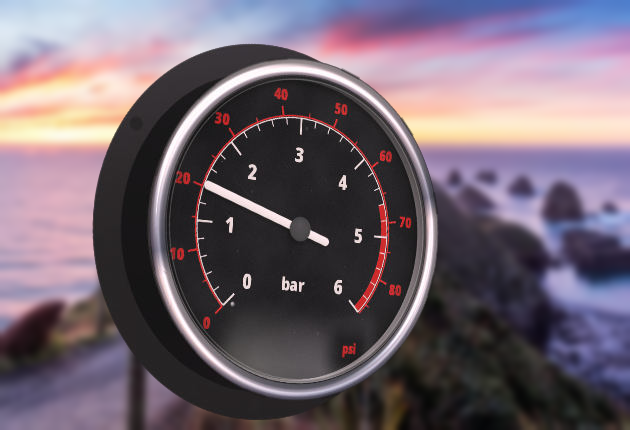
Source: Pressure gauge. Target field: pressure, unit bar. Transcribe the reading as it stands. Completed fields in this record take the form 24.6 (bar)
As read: 1.4 (bar)
